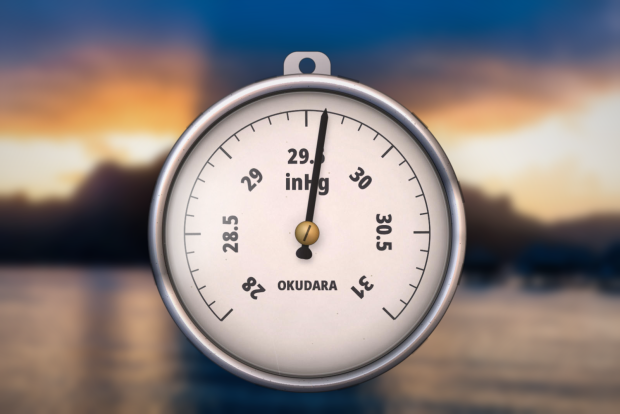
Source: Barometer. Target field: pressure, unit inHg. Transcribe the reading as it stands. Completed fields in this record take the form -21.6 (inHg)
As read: 29.6 (inHg)
